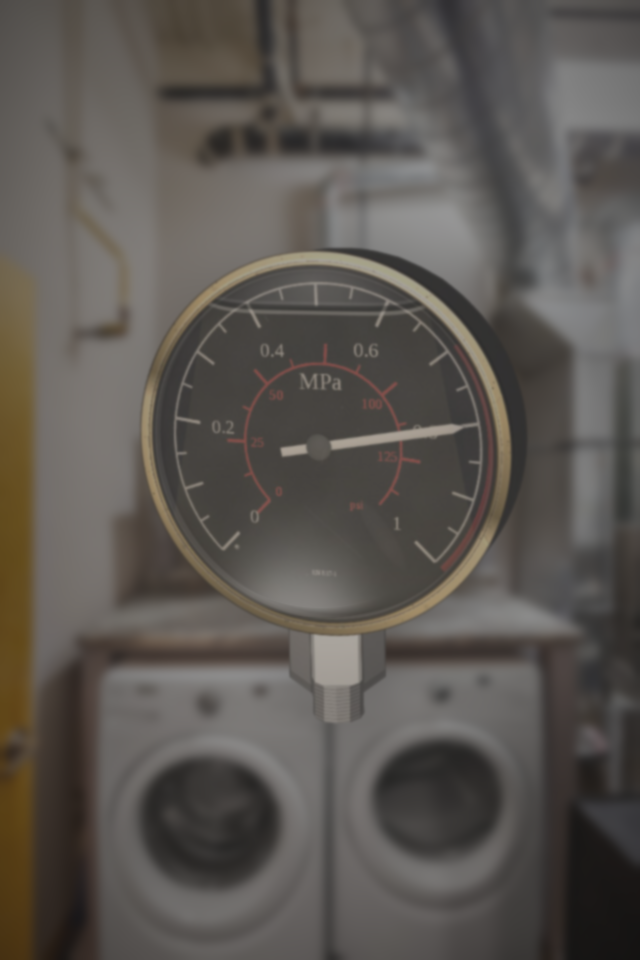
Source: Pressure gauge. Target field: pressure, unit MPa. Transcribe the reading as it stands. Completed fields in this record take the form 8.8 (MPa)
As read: 0.8 (MPa)
